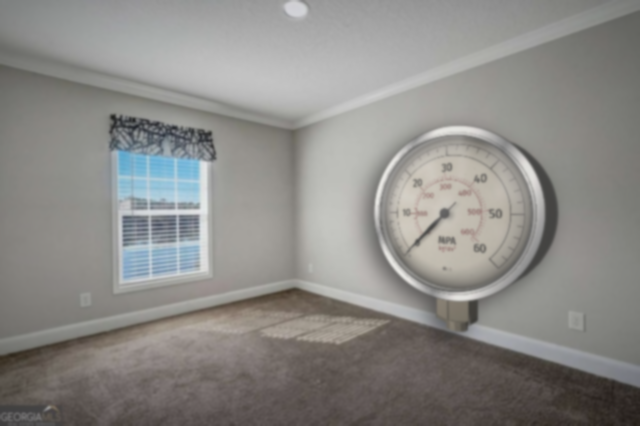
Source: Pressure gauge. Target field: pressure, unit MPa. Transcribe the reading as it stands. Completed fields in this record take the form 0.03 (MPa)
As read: 0 (MPa)
